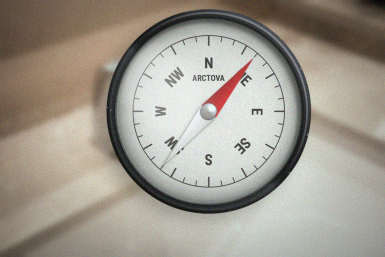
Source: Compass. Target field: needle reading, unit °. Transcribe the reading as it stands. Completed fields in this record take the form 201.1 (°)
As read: 40 (°)
